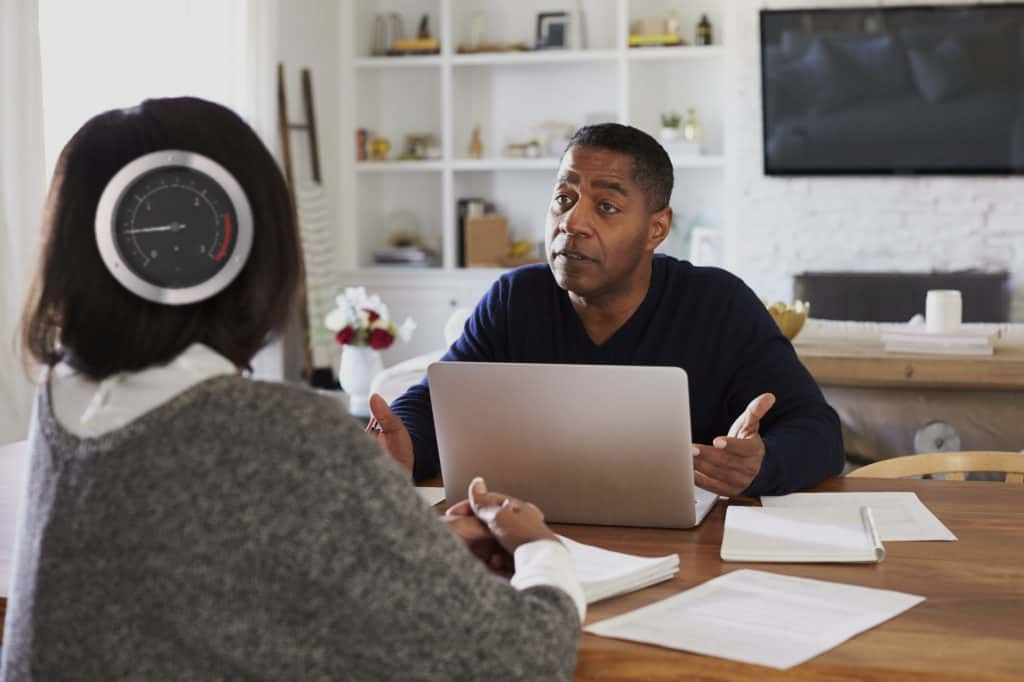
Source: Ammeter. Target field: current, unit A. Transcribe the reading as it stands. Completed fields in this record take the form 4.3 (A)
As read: 0.5 (A)
